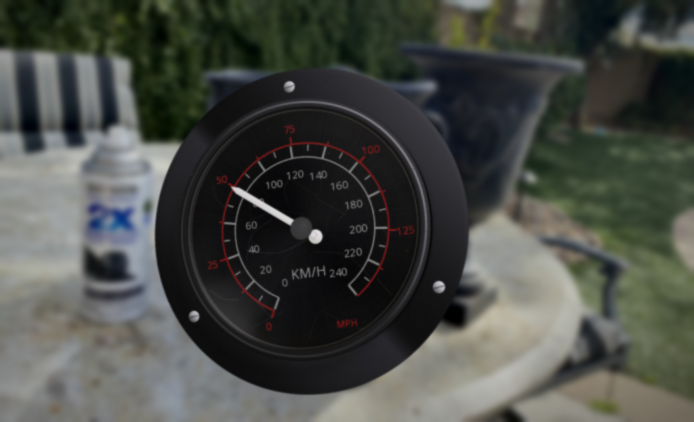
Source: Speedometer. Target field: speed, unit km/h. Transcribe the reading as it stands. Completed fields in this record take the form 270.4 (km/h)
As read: 80 (km/h)
